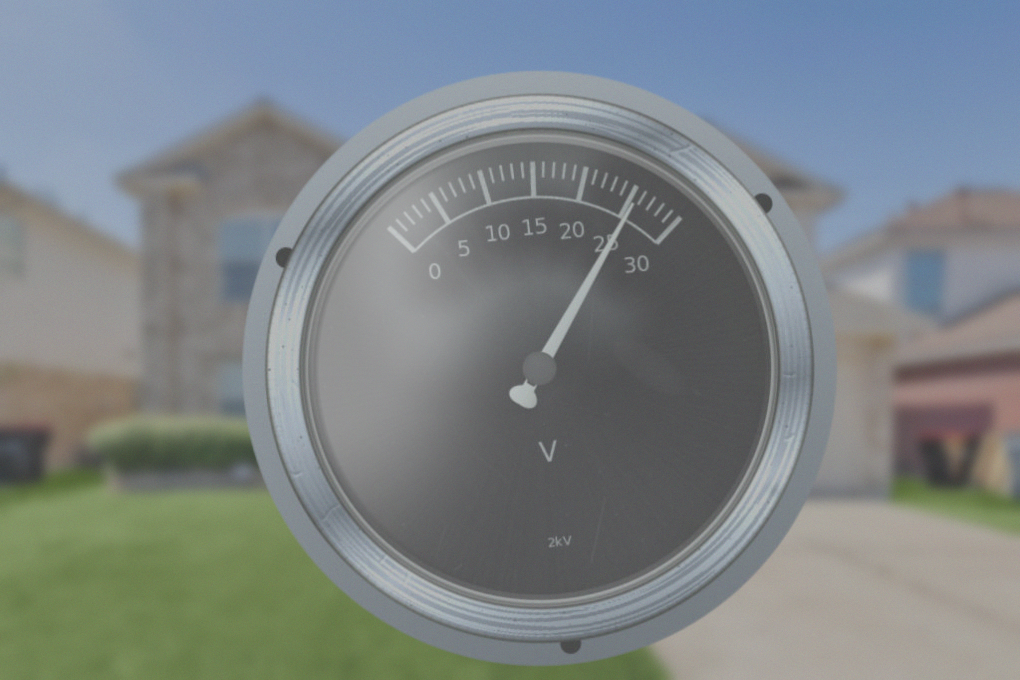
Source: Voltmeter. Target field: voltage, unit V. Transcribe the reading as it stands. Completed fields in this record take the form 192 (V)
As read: 25.5 (V)
